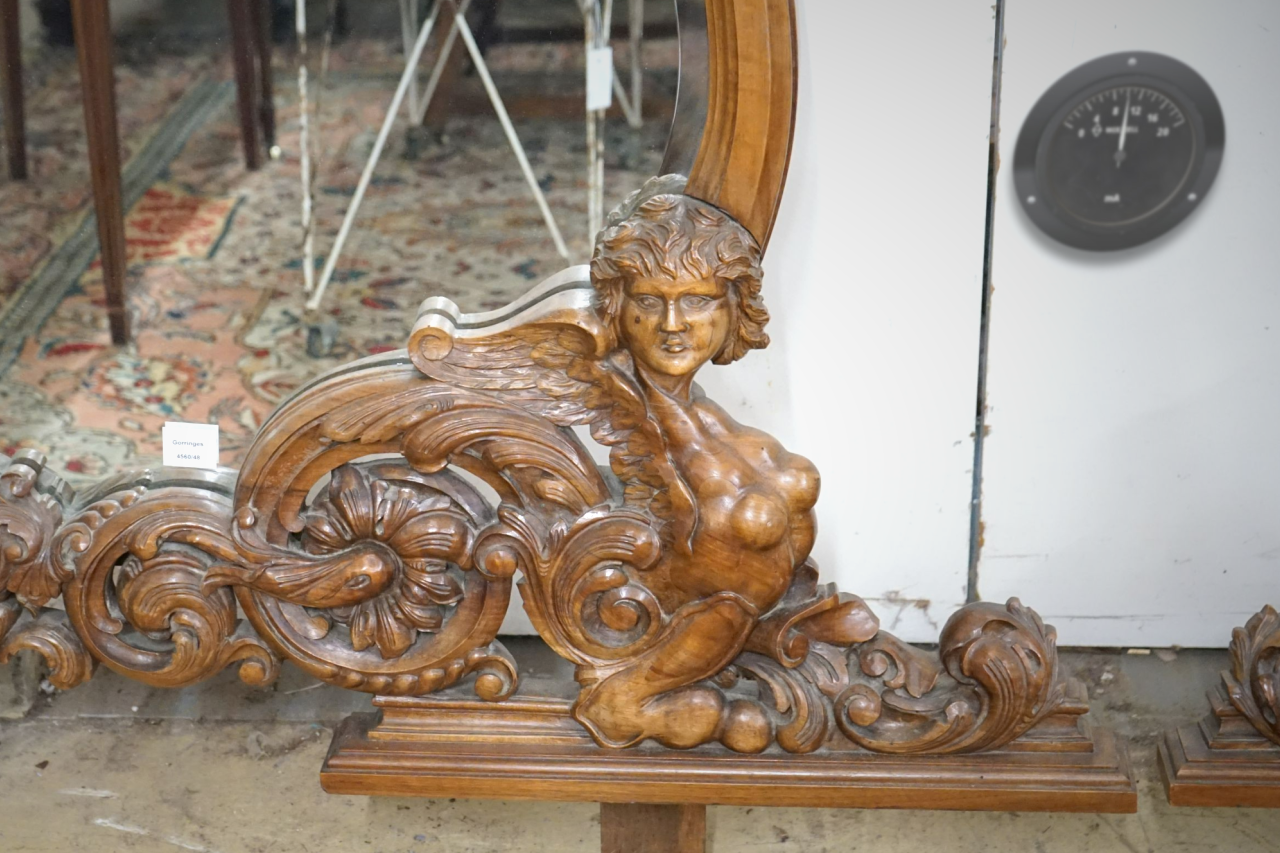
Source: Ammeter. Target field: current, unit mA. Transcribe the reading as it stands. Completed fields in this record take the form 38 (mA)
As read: 10 (mA)
